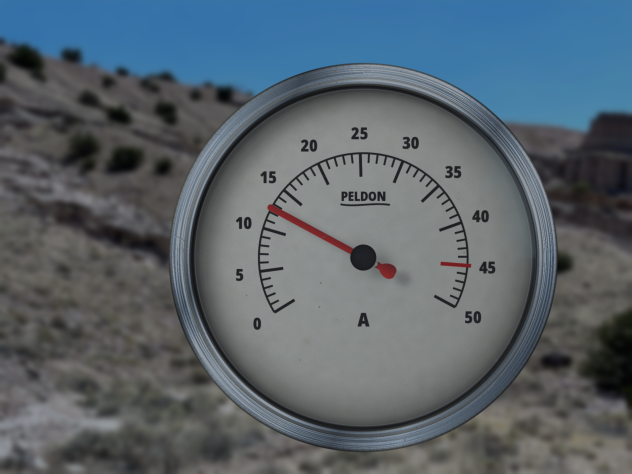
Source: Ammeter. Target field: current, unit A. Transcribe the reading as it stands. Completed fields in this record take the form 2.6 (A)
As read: 12.5 (A)
